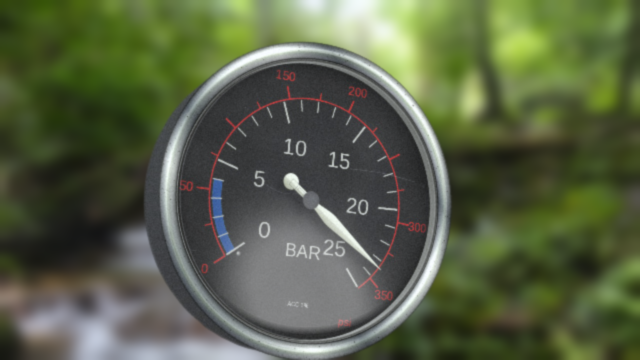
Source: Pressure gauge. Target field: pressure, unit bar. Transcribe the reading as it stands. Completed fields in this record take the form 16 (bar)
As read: 23.5 (bar)
